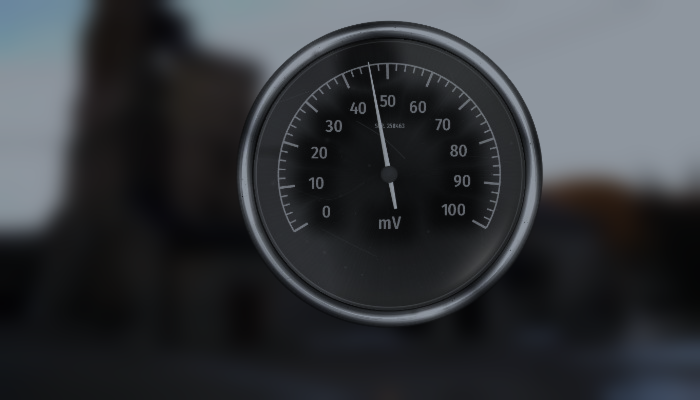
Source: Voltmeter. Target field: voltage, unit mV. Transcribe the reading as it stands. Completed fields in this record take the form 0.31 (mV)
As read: 46 (mV)
